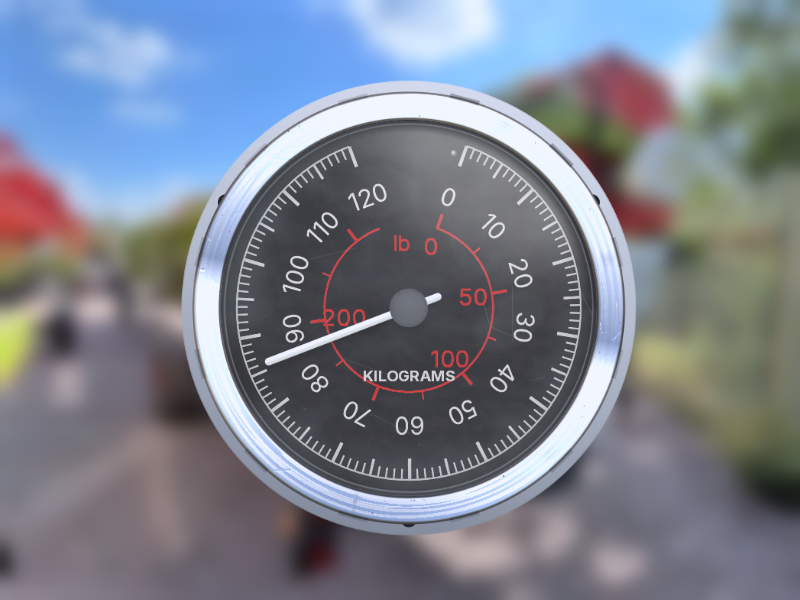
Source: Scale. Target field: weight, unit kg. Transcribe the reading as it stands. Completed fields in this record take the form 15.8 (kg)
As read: 86 (kg)
